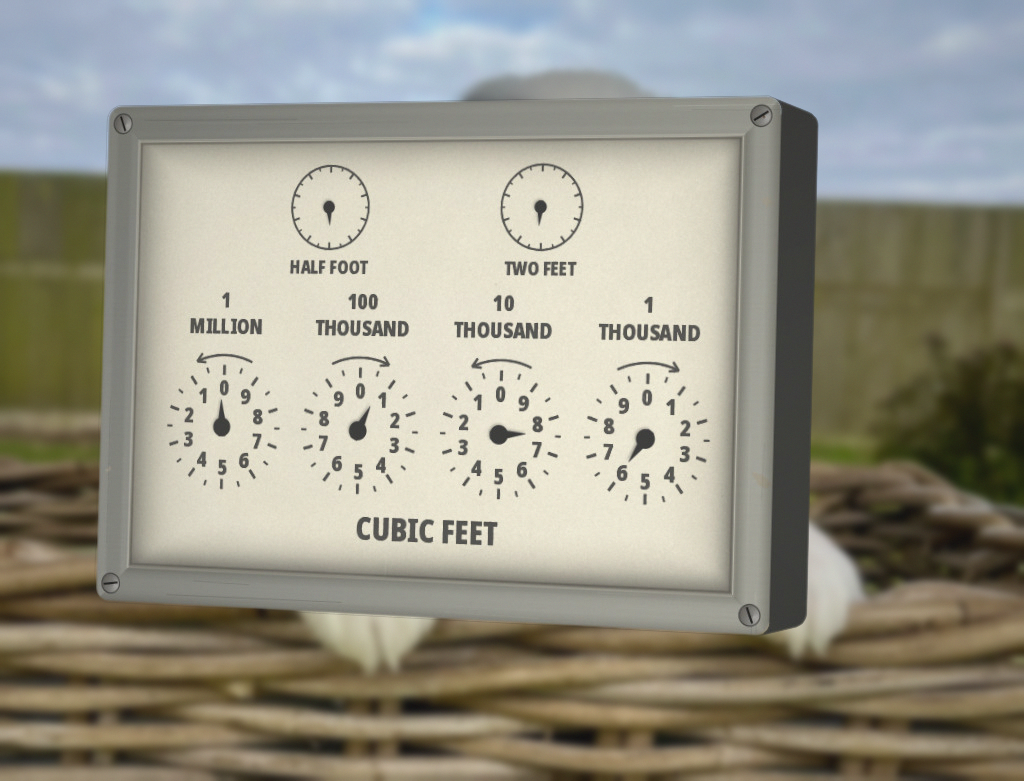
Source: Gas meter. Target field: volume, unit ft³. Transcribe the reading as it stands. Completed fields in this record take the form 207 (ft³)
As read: 7600 (ft³)
